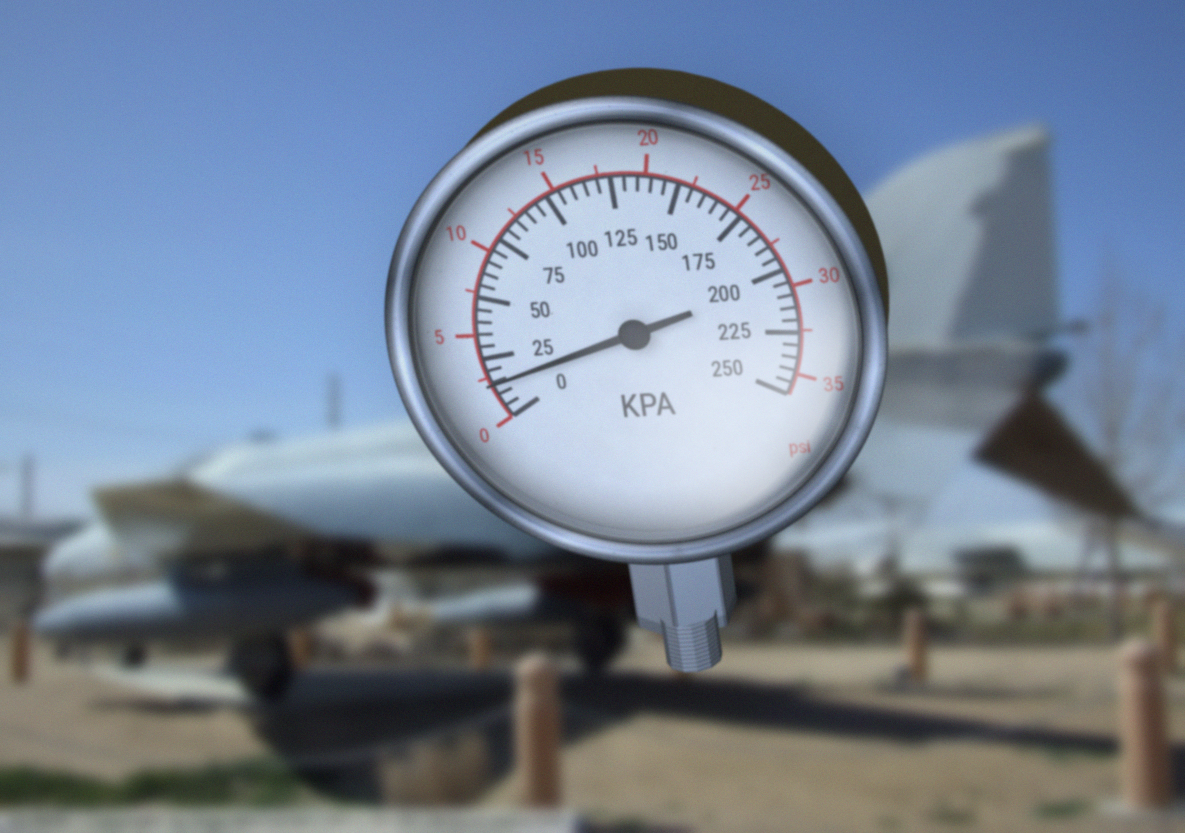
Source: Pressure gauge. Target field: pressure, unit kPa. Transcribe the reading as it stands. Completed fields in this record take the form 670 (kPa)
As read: 15 (kPa)
